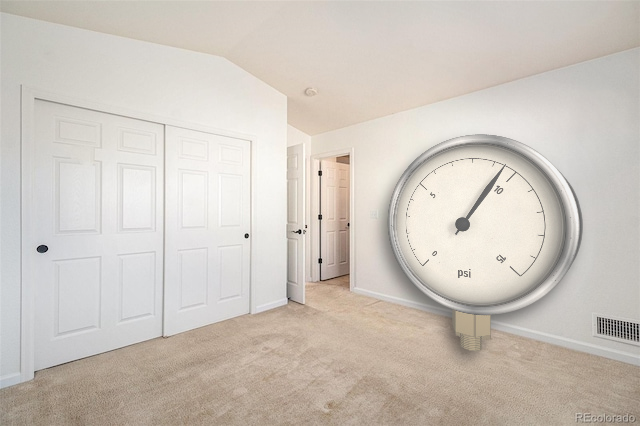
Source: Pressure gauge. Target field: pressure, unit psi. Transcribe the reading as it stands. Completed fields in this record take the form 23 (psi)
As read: 9.5 (psi)
